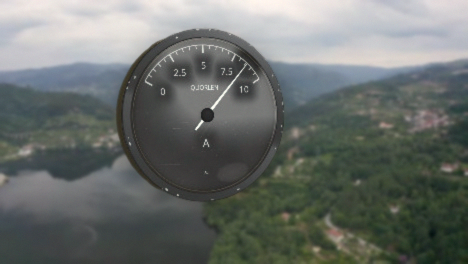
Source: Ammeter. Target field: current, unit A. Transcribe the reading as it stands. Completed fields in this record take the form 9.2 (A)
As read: 8.5 (A)
